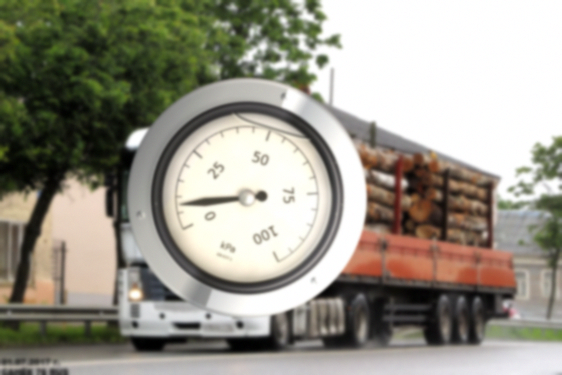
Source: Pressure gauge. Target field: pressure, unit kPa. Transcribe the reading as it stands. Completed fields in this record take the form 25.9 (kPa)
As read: 7.5 (kPa)
